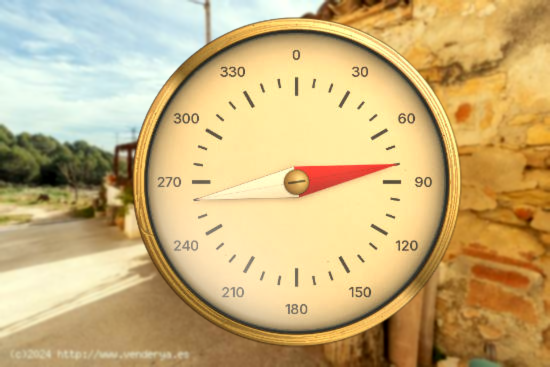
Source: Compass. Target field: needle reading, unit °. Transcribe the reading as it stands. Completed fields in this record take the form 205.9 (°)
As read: 80 (°)
